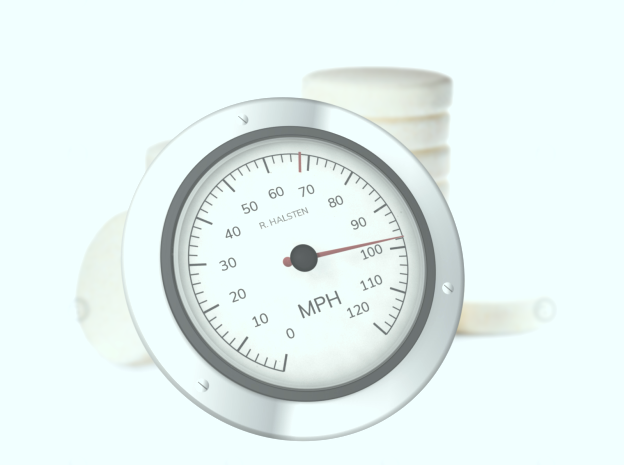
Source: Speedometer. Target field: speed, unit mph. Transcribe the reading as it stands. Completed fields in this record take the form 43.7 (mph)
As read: 98 (mph)
